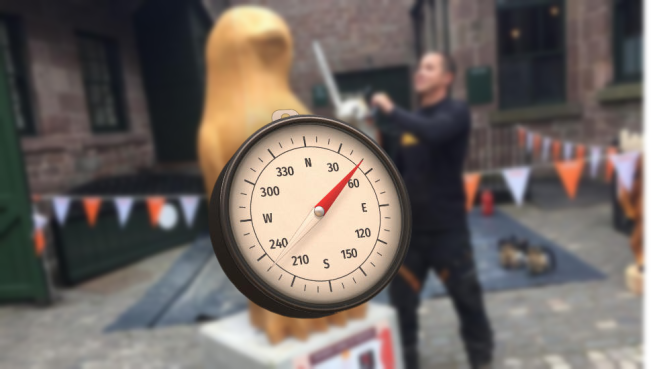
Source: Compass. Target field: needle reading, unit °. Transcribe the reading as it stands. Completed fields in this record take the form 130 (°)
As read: 50 (°)
